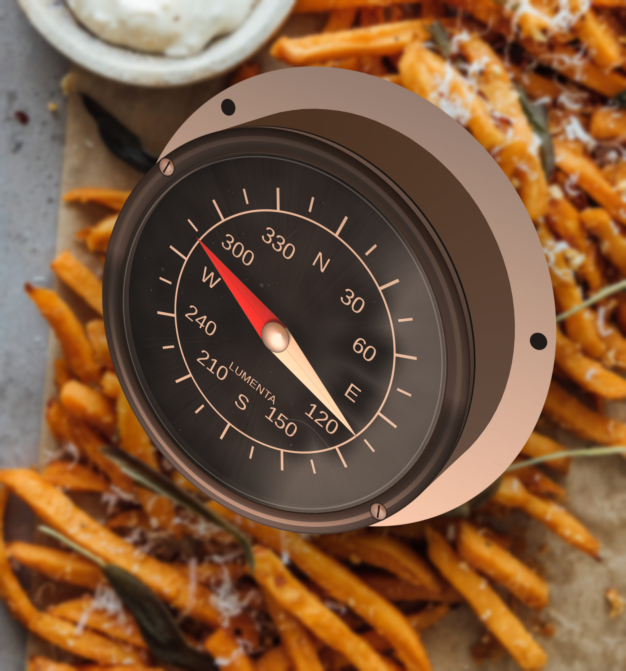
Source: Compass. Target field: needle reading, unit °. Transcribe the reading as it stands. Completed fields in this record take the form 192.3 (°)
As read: 285 (°)
